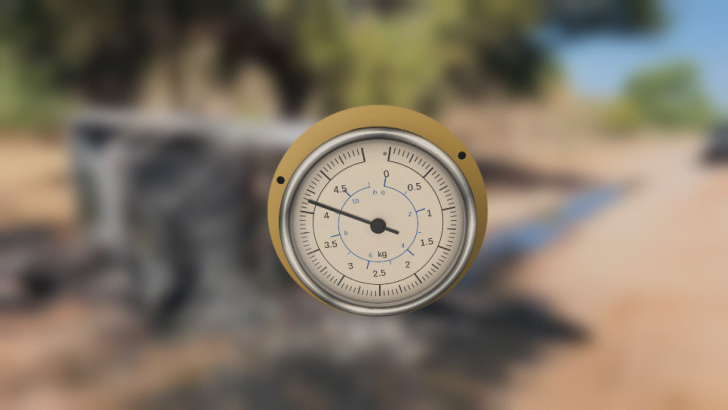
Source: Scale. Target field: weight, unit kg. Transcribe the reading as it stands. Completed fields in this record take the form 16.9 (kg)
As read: 4.15 (kg)
